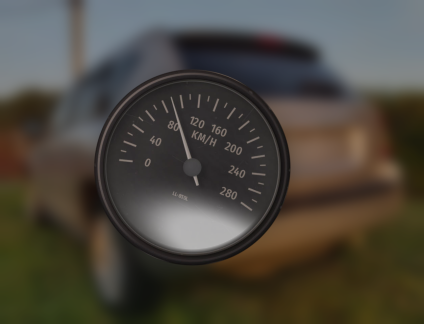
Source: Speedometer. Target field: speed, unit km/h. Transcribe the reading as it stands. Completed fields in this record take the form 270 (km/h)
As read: 90 (km/h)
